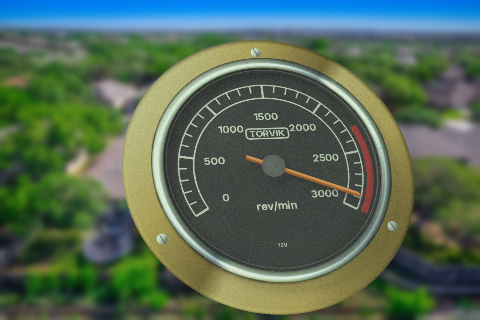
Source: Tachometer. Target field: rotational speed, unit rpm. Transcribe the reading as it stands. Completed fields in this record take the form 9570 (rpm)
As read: 2900 (rpm)
